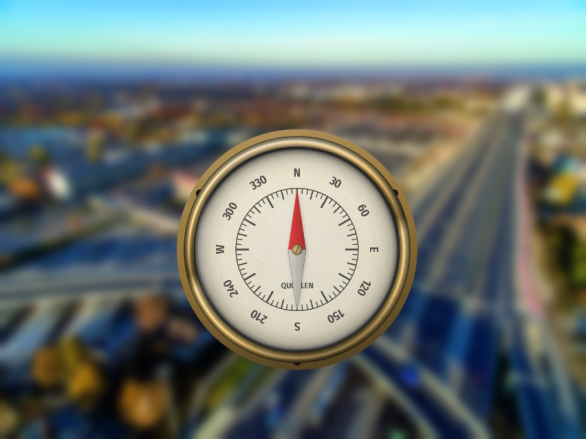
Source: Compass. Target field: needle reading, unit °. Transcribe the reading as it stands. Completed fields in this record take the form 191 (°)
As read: 0 (°)
